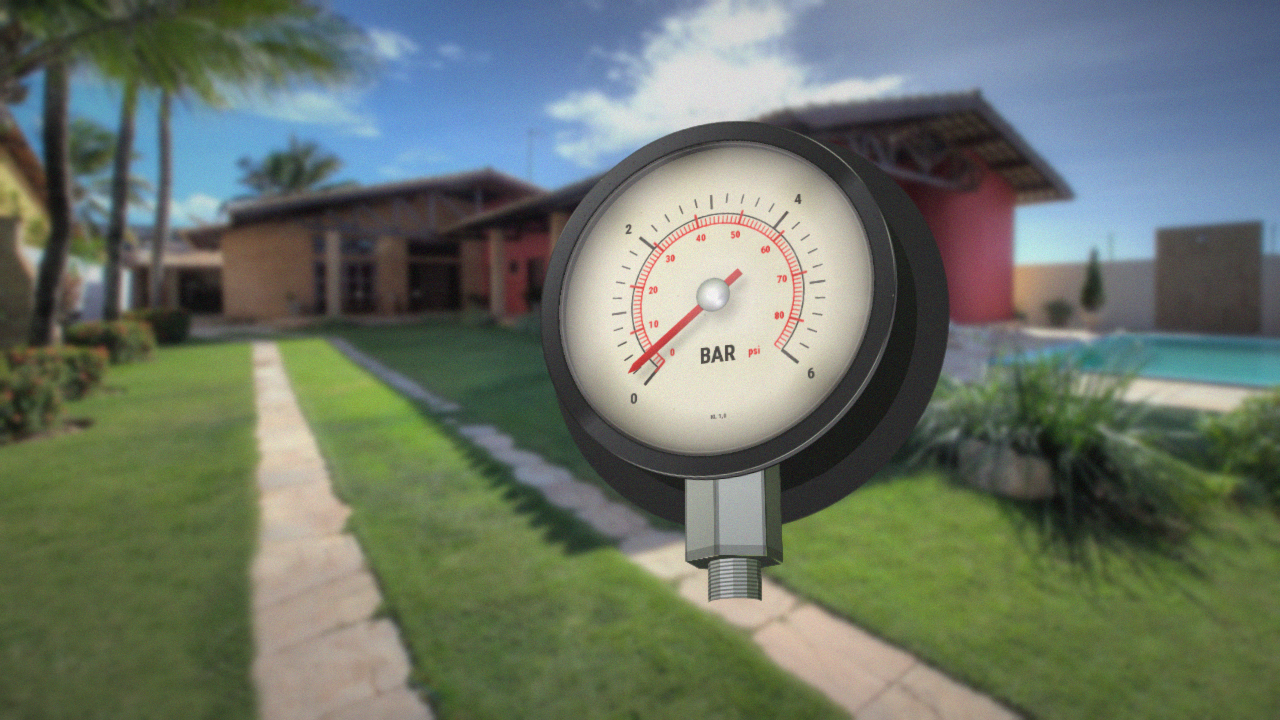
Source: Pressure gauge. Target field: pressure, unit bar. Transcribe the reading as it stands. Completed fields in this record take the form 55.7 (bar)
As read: 0.2 (bar)
